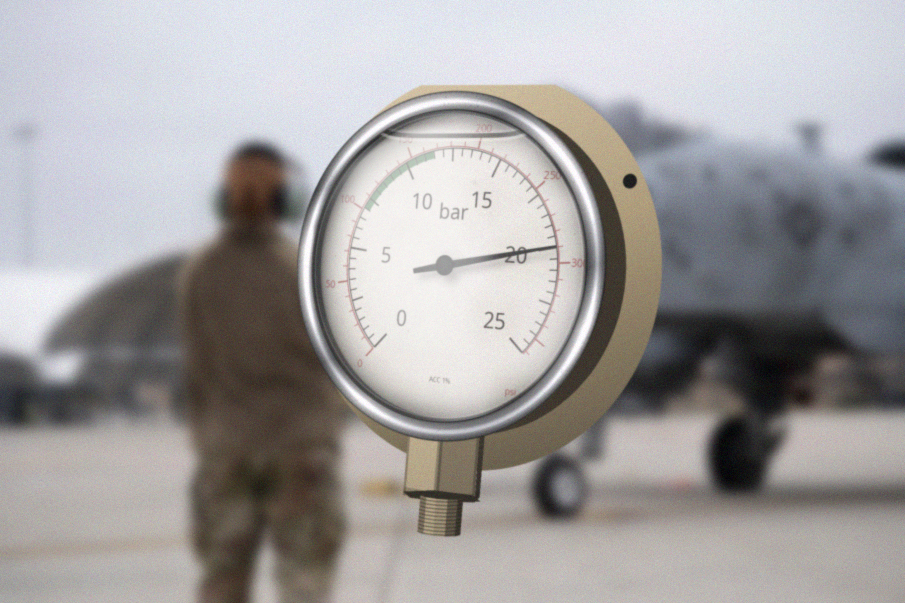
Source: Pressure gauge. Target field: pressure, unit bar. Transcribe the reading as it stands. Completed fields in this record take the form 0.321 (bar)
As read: 20 (bar)
